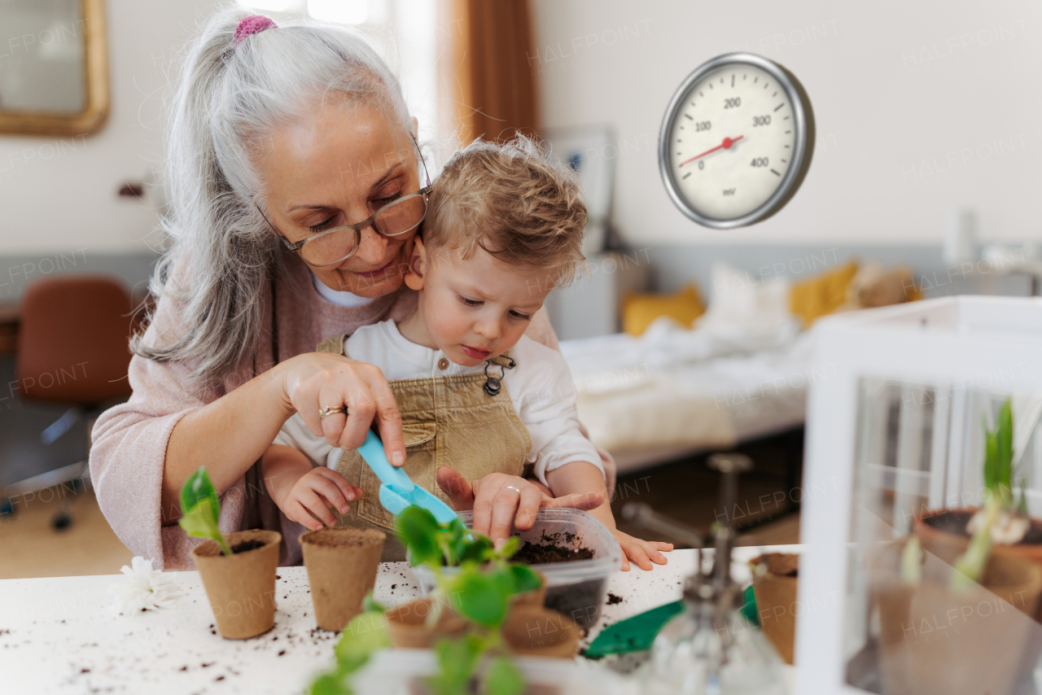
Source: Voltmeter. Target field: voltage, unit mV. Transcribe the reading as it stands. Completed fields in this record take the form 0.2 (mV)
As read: 20 (mV)
